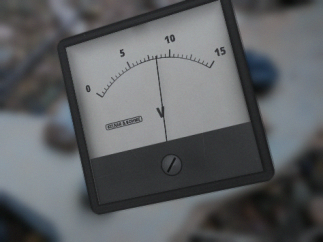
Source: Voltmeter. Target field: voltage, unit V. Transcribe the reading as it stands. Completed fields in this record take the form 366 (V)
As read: 8.5 (V)
